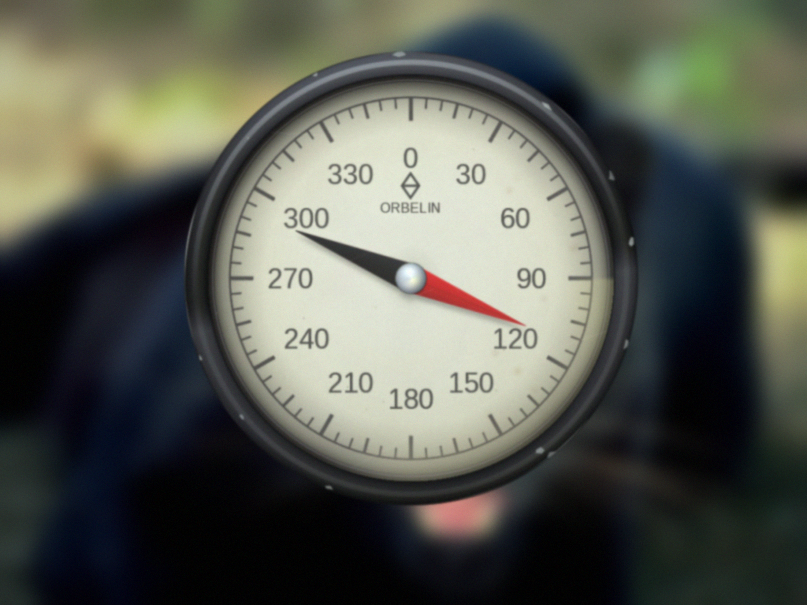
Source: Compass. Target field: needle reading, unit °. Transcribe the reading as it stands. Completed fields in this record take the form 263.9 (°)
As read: 112.5 (°)
